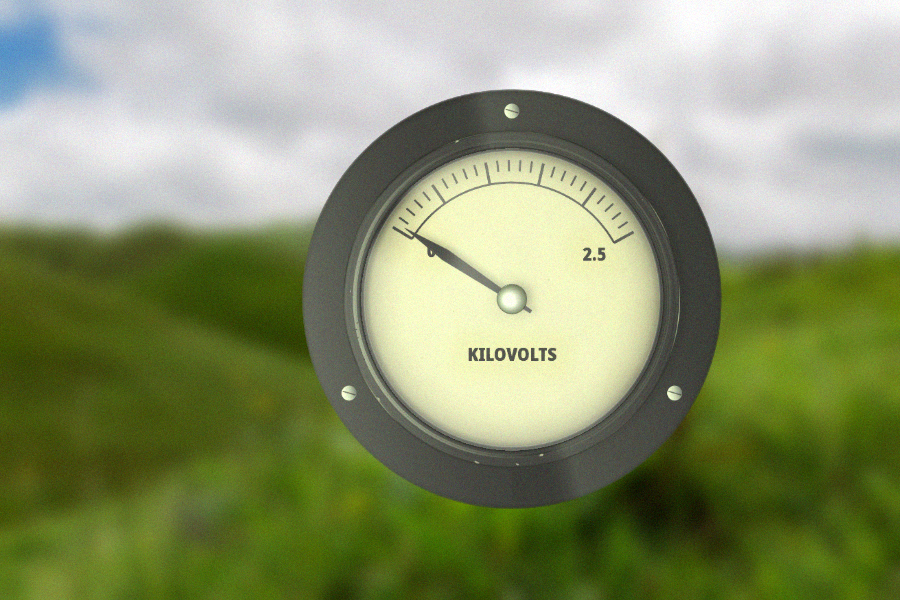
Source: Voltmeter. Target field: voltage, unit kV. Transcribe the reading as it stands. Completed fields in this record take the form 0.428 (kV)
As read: 0.05 (kV)
